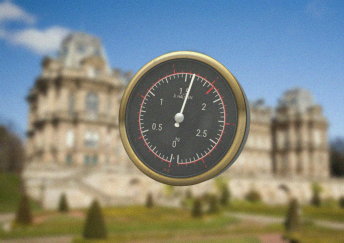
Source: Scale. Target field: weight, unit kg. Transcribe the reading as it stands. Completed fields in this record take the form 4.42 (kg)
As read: 1.6 (kg)
